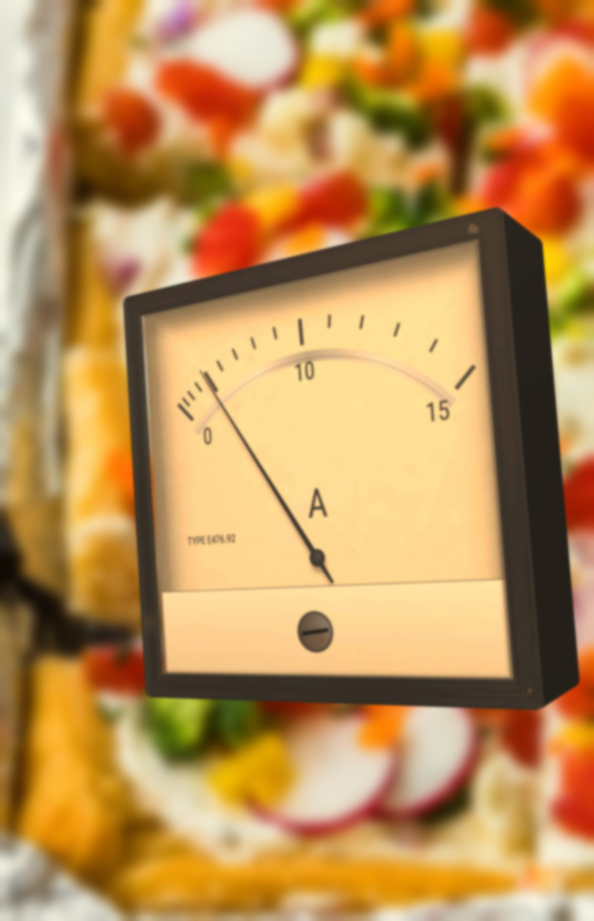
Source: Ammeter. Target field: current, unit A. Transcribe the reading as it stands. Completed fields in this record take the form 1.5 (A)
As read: 5 (A)
